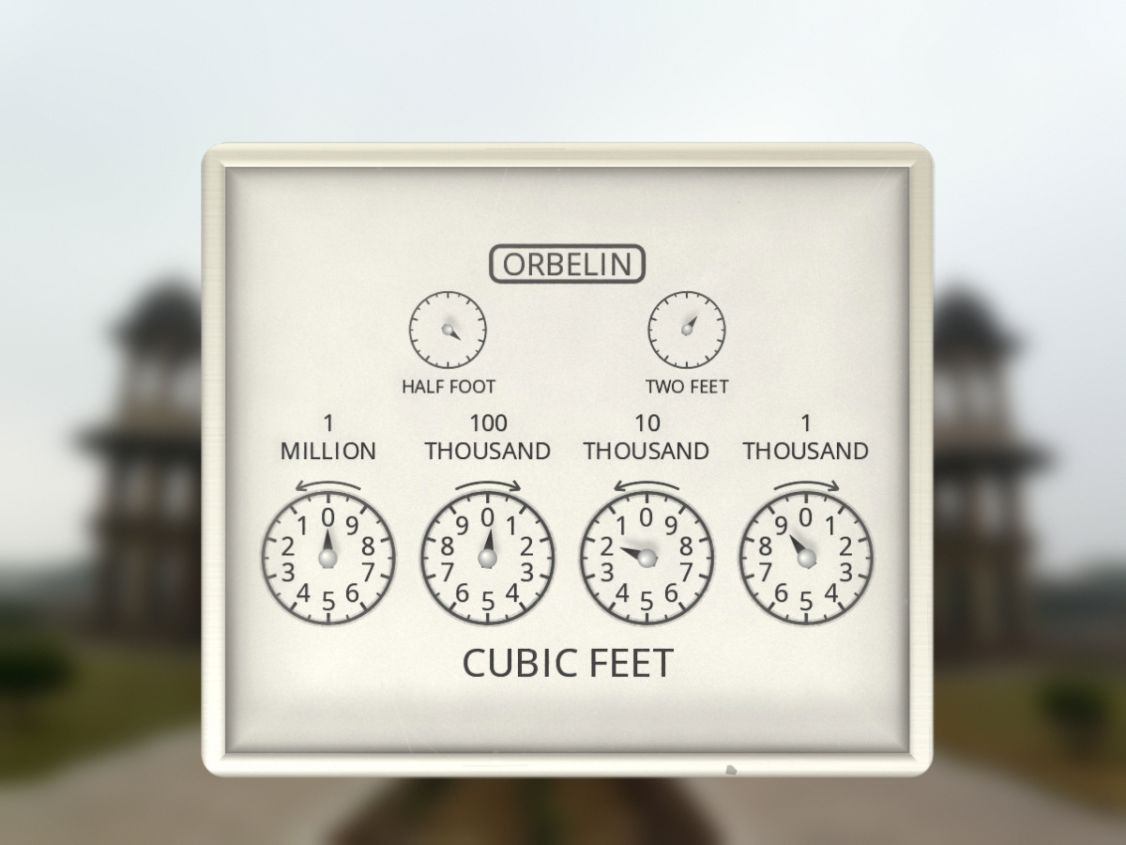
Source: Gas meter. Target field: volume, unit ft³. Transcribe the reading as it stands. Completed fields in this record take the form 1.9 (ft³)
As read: 1900 (ft³)
